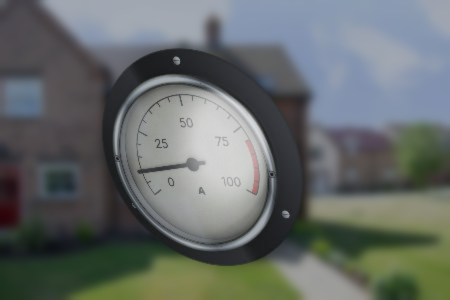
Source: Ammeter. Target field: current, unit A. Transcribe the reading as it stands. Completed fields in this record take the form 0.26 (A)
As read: 10 (A)
